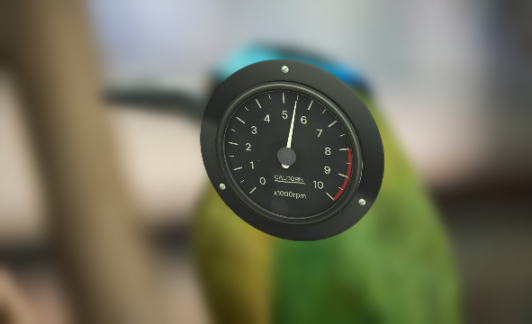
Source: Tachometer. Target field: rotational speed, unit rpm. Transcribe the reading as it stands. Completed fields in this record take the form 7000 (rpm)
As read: 5500 (rpm)
